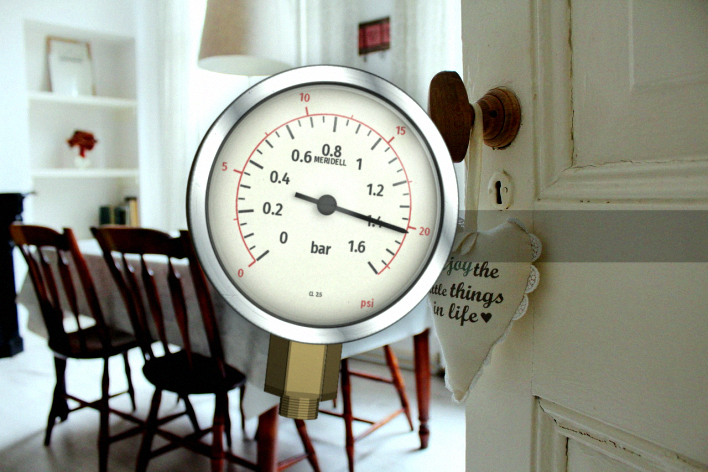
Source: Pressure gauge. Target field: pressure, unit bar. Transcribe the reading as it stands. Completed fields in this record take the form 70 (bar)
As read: 1.4 (bar)
